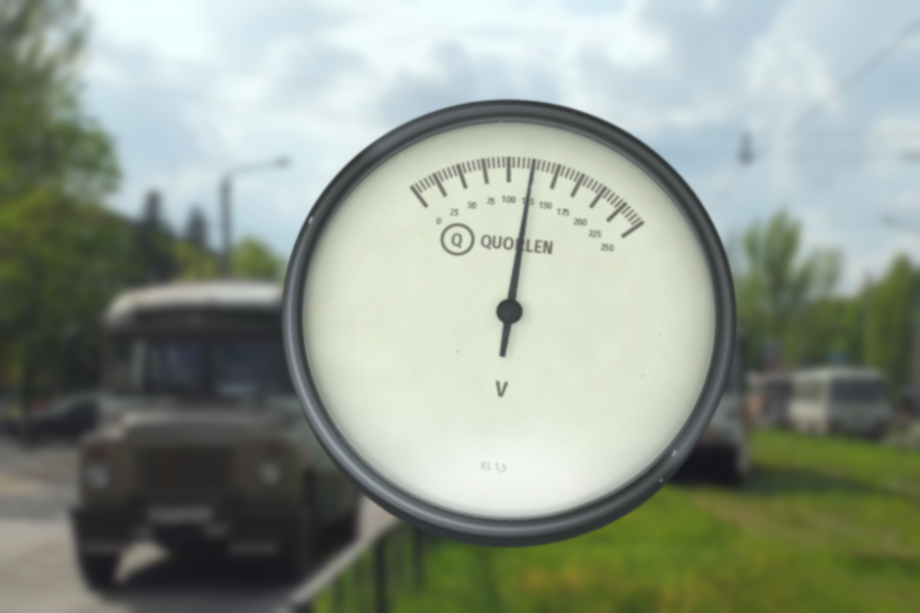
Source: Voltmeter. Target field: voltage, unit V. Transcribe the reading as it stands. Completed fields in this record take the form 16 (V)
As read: 125 (V)
